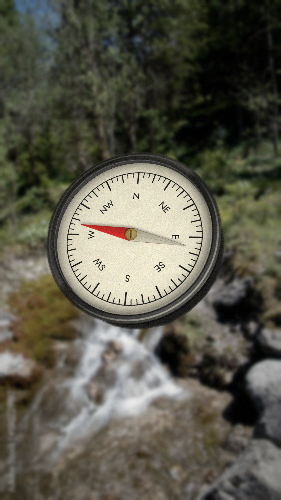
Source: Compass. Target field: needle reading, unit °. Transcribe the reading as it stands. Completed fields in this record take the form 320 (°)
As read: 280 (°)
